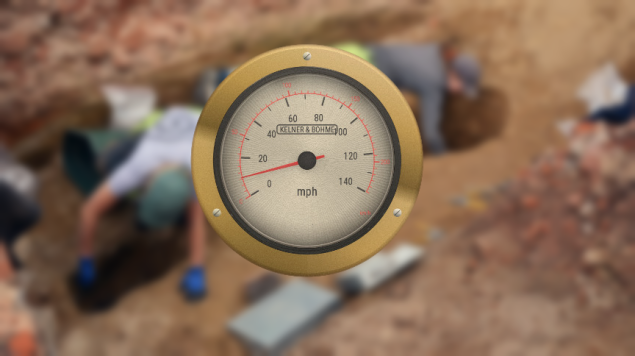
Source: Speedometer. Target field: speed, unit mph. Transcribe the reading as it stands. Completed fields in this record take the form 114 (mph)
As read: 10 (mph)
